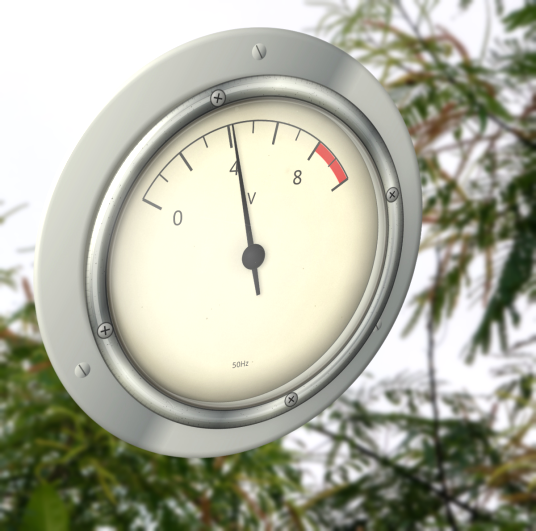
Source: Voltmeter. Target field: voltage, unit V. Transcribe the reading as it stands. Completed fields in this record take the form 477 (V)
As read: 4 (V)
